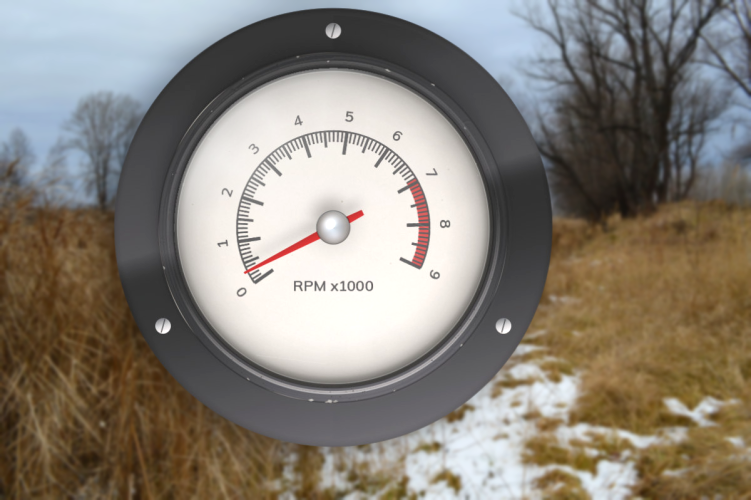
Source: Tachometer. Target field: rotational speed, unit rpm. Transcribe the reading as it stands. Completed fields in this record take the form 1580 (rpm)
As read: 300 (rpm)
